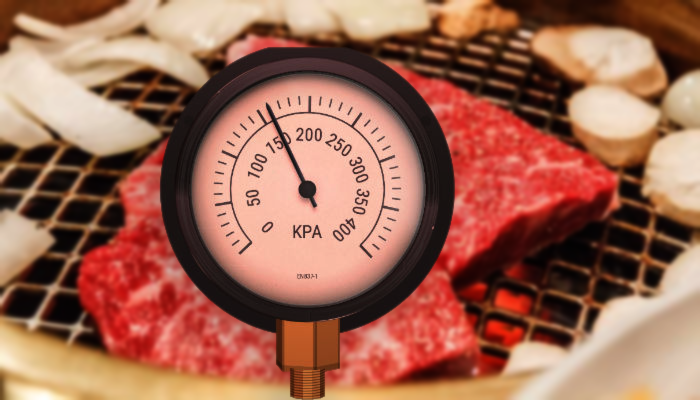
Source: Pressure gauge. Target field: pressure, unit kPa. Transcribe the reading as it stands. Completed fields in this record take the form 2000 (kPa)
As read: 160 (kPa)
